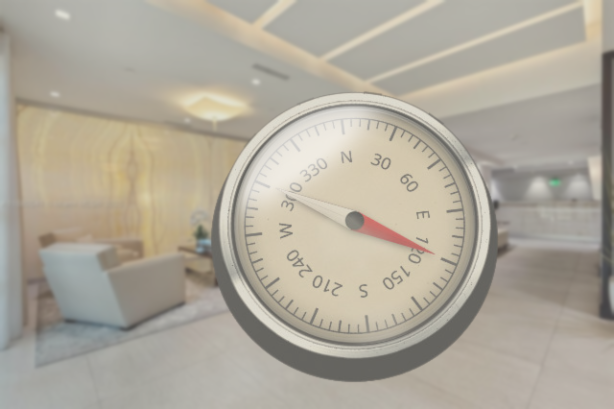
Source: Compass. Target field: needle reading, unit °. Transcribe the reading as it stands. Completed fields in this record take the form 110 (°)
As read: 120 (°)
